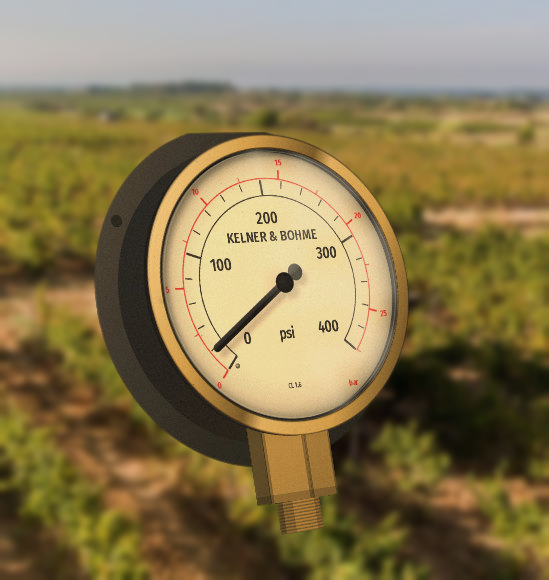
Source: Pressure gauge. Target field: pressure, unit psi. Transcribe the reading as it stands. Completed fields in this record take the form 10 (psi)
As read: 20 (psi)
